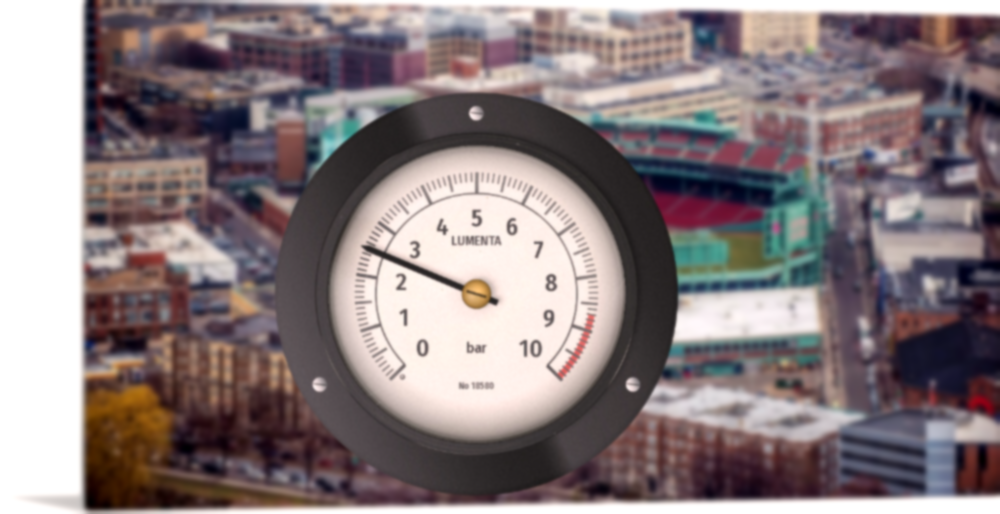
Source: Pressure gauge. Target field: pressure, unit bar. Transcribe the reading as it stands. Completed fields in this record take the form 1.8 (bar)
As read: 2.5 (bar)
